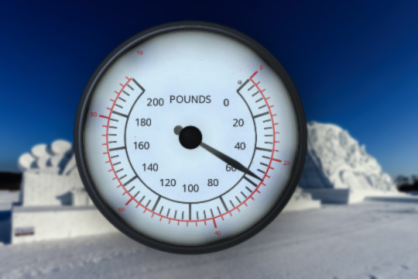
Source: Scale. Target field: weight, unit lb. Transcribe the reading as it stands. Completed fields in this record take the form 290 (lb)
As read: 56 (lb)
